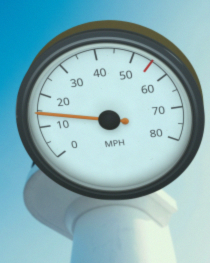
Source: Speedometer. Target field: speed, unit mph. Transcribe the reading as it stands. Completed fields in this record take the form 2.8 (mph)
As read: 15 (mph)
